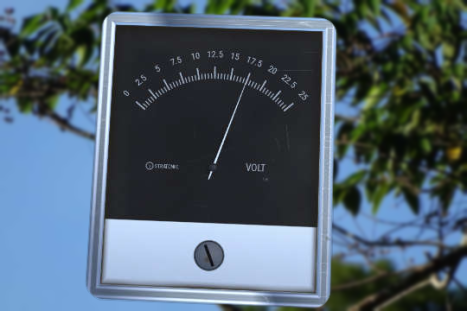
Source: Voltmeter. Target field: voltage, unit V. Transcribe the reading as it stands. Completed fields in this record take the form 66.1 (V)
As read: 17.5 (V)
